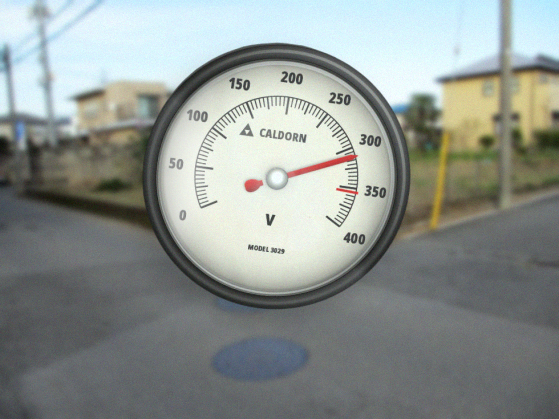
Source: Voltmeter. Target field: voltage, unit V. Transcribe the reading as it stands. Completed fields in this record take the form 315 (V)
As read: 310 (V)
